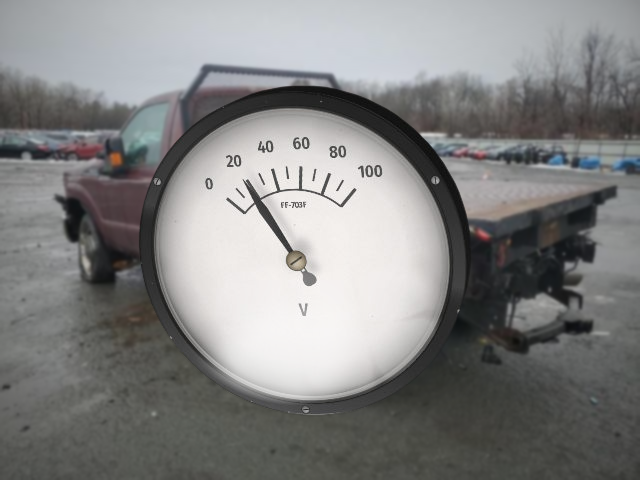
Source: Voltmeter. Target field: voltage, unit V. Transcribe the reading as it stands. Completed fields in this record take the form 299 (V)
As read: 20 (V)
